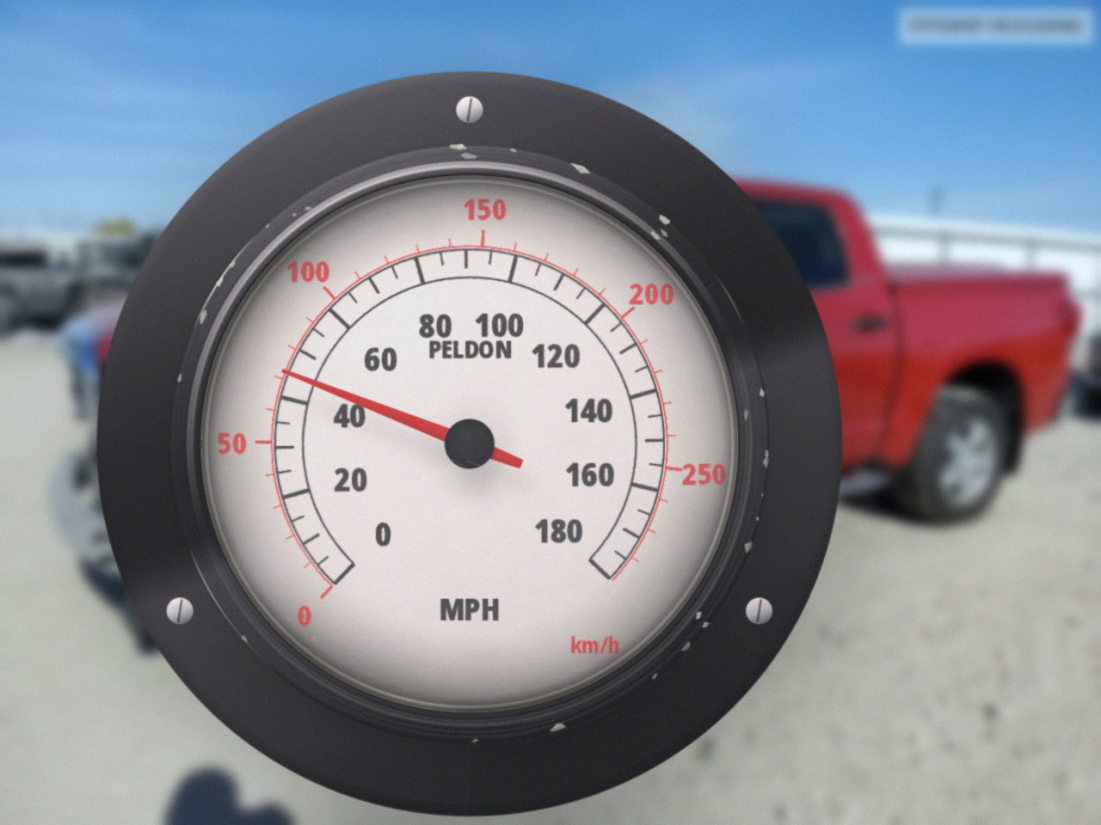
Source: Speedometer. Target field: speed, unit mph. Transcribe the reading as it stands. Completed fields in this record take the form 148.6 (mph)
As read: 45 (mph)
